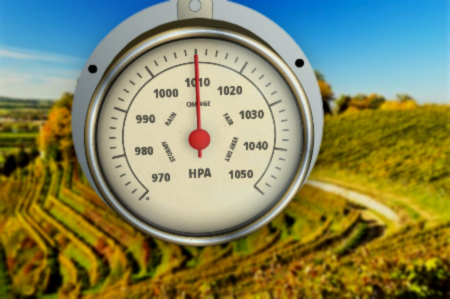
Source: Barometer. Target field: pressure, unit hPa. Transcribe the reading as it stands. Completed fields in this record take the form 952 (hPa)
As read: 1010 (hPa)
